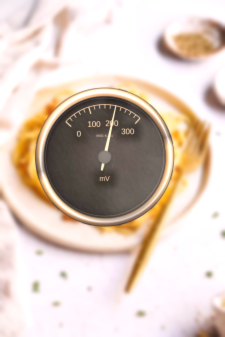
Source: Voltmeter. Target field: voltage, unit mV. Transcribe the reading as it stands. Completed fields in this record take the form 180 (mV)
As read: 200 (mV)
